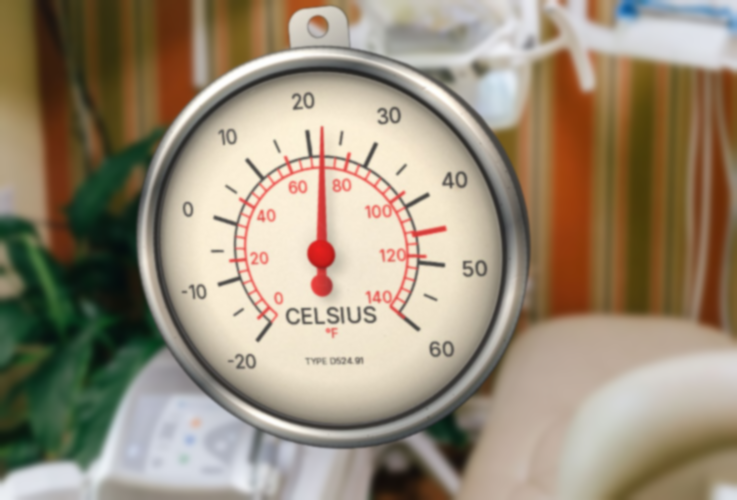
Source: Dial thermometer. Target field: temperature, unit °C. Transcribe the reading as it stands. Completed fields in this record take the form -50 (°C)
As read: 22.5 (°C)
